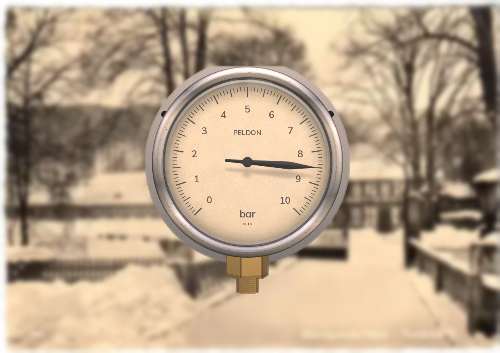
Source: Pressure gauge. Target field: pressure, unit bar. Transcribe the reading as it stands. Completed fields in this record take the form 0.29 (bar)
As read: 8.5 (bar)
